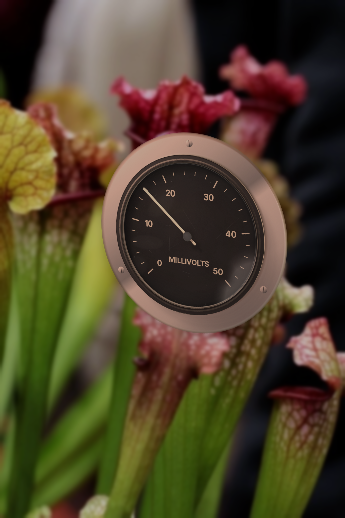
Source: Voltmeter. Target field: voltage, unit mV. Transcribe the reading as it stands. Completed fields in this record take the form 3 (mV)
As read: 16 (mV)
